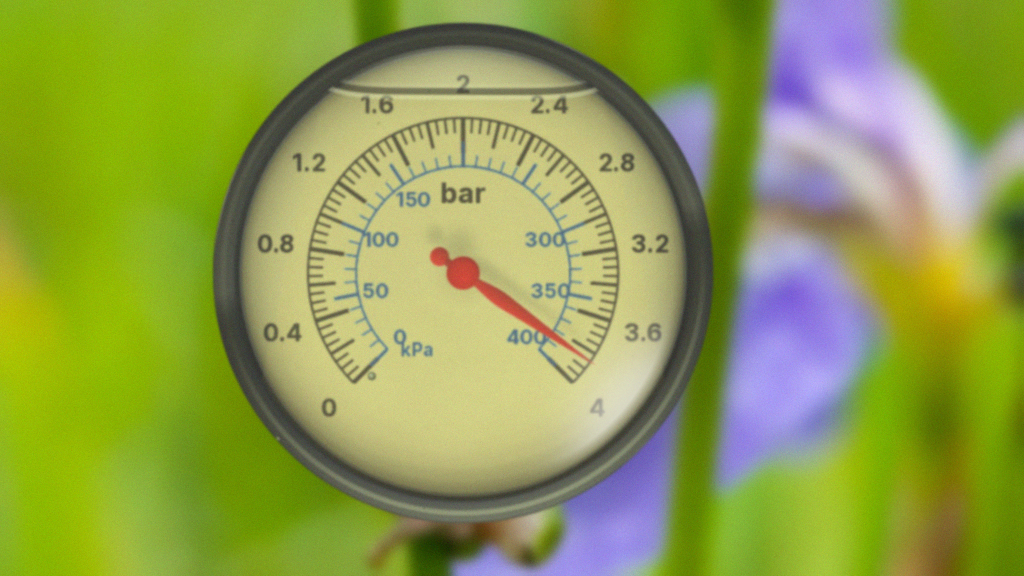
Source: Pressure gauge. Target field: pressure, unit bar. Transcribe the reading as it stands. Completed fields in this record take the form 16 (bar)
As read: 3.85 (bar)
